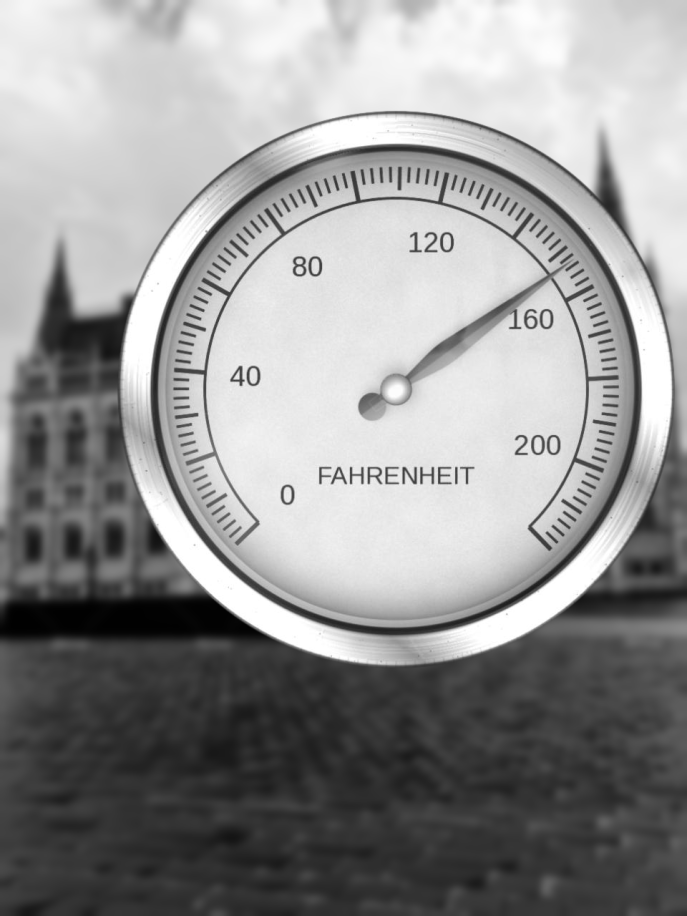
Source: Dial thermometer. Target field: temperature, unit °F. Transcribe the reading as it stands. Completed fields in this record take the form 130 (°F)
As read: 153 (°F)
